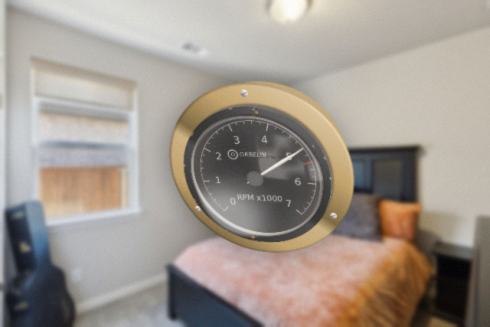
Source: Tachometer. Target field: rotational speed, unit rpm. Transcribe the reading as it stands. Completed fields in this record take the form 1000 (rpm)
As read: 5000 (rpm)
